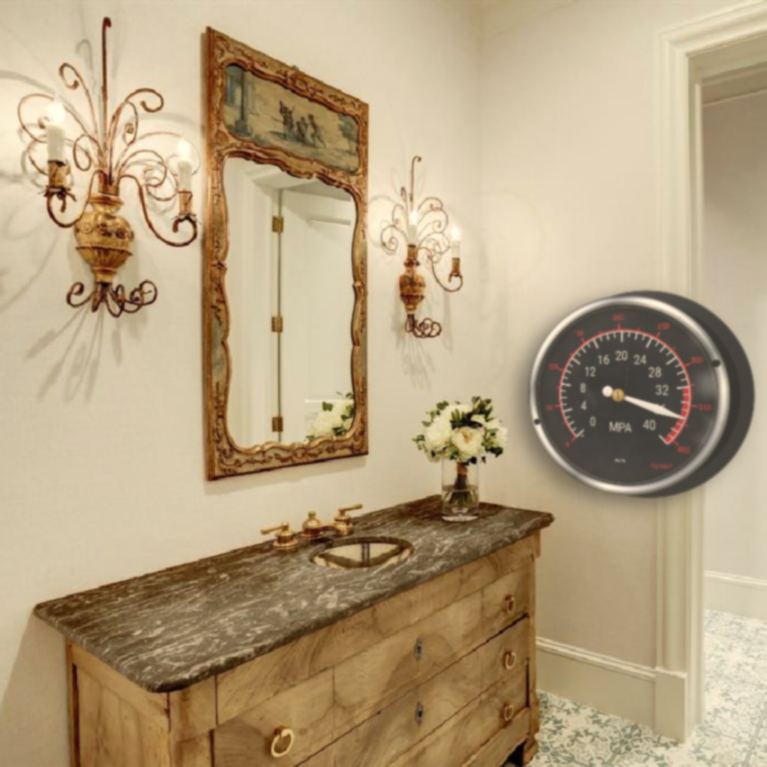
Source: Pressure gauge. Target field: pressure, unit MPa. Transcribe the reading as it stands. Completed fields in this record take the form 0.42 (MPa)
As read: 36 (MPa)
